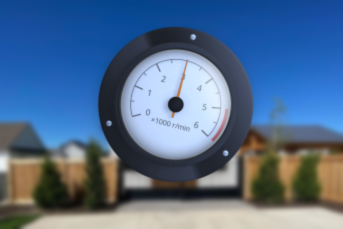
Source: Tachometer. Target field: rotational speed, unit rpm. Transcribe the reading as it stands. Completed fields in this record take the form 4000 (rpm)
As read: 3000 (rpm)
